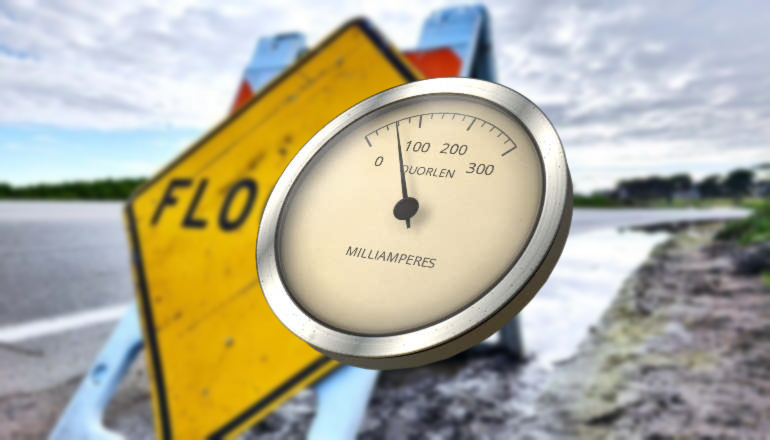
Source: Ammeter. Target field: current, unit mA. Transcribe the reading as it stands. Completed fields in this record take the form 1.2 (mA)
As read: 60 (mA)
